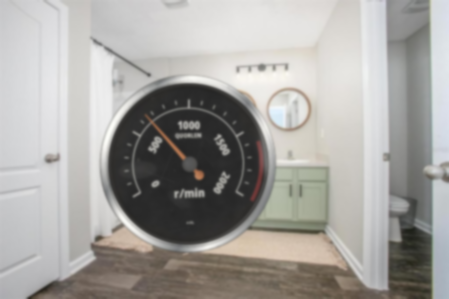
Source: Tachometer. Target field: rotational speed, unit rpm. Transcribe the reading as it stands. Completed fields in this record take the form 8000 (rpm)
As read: 650 (rpm)
